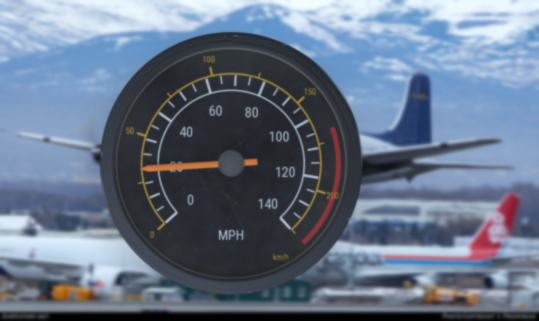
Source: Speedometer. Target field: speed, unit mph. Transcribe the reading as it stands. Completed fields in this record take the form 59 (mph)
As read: 20 (mph)
